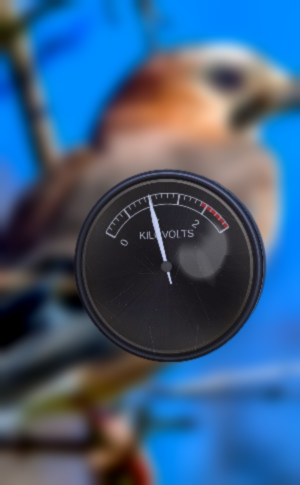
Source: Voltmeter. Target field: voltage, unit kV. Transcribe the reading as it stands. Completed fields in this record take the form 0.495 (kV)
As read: 1 (kV)
